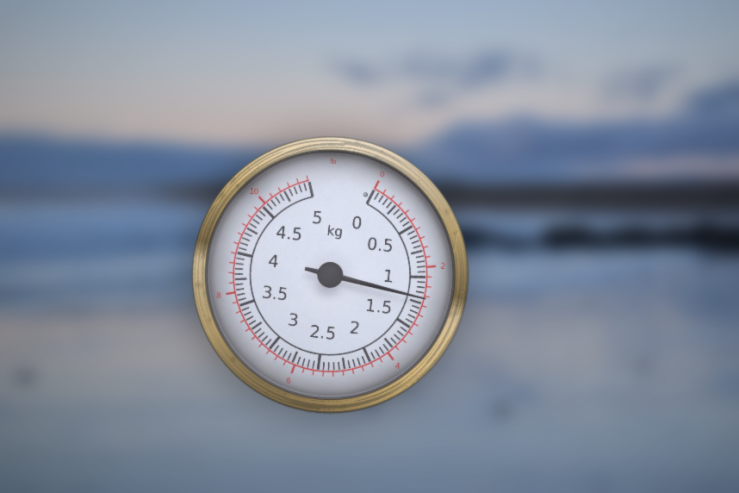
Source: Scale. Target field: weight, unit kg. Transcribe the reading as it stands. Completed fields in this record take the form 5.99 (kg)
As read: 1.2 (kg)
